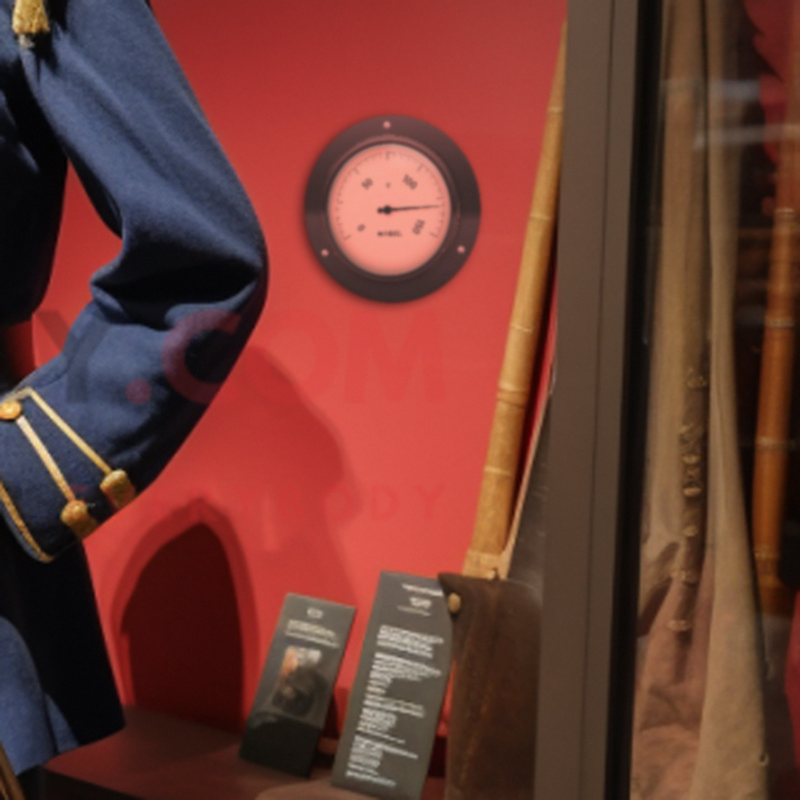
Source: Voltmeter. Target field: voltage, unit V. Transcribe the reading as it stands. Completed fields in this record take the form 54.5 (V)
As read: 130 (V)
